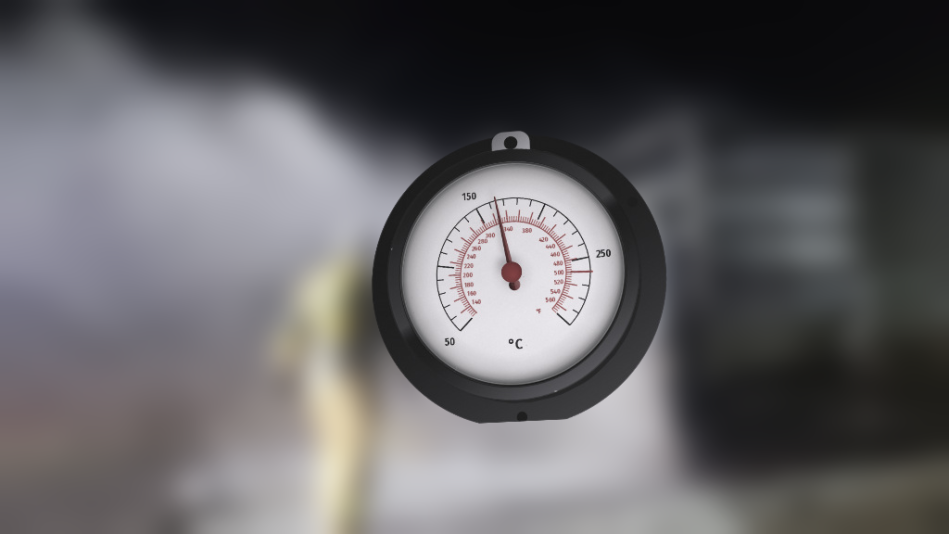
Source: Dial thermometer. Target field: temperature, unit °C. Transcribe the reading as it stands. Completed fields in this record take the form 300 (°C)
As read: 165 (°C)
